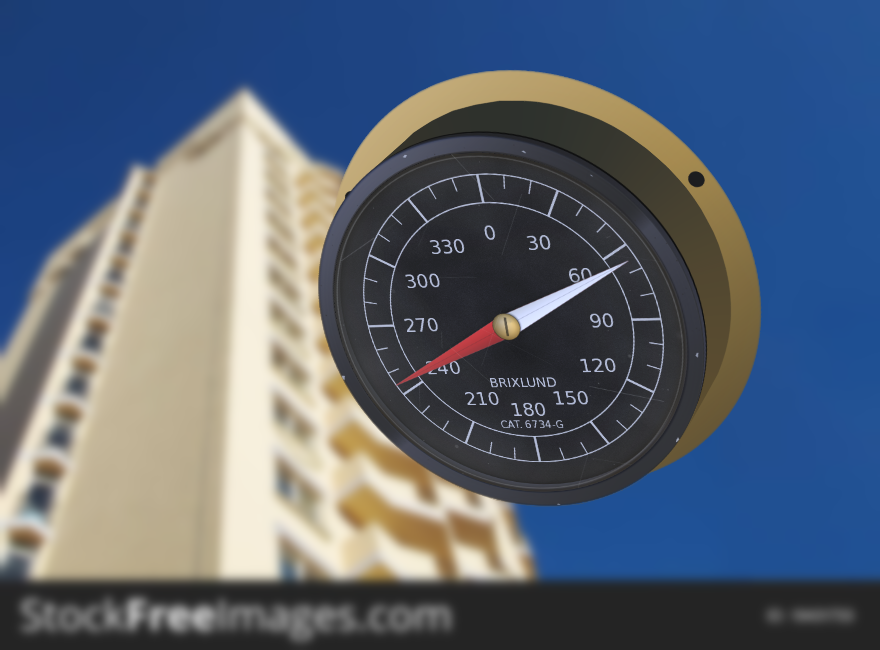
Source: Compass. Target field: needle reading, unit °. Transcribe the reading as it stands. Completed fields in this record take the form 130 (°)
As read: 245 (°)
